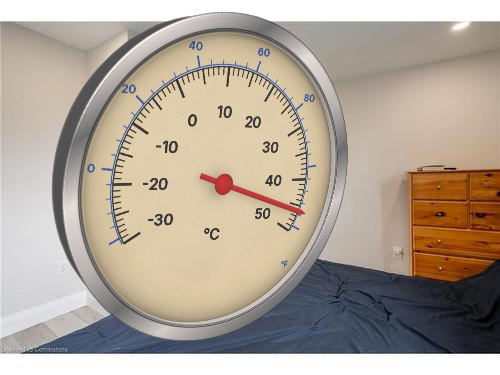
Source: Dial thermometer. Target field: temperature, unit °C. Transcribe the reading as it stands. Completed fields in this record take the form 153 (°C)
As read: 46 (°C)
